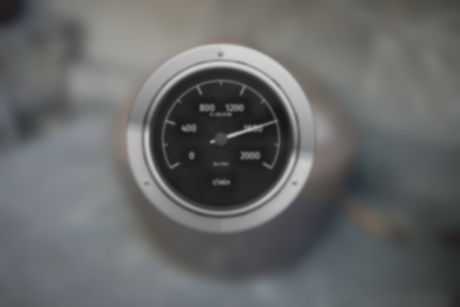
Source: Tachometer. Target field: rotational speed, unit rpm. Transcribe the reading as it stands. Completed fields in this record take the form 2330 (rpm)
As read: 1600 (rpm)
